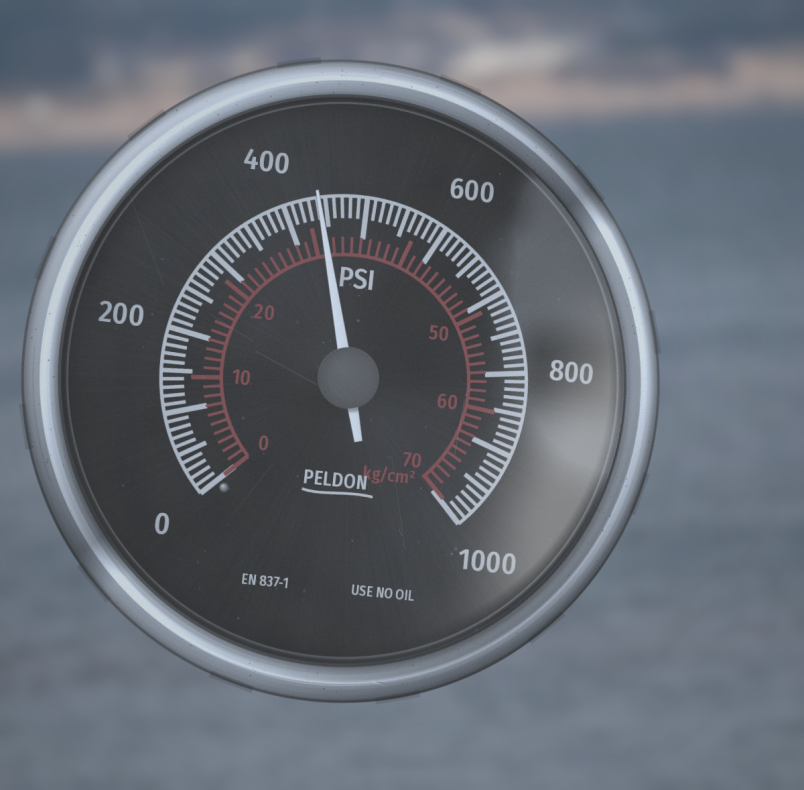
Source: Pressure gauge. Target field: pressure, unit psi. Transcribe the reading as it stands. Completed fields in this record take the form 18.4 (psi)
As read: 440 (psi)
